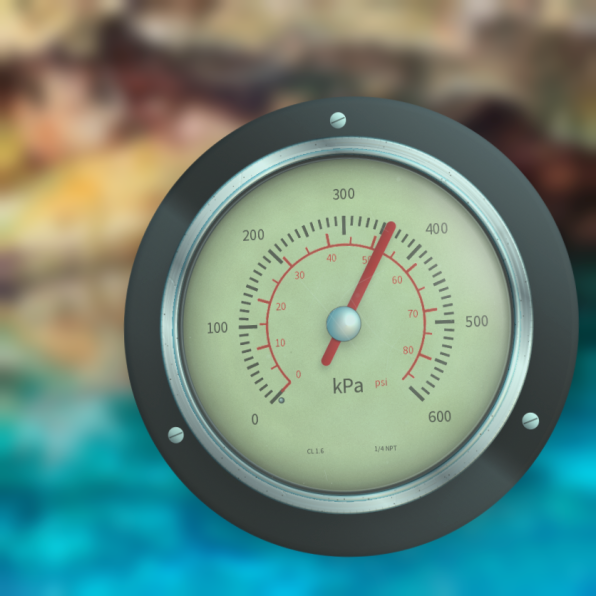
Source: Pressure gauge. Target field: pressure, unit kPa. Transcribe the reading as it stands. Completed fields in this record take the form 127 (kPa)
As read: 360 (kPa)
